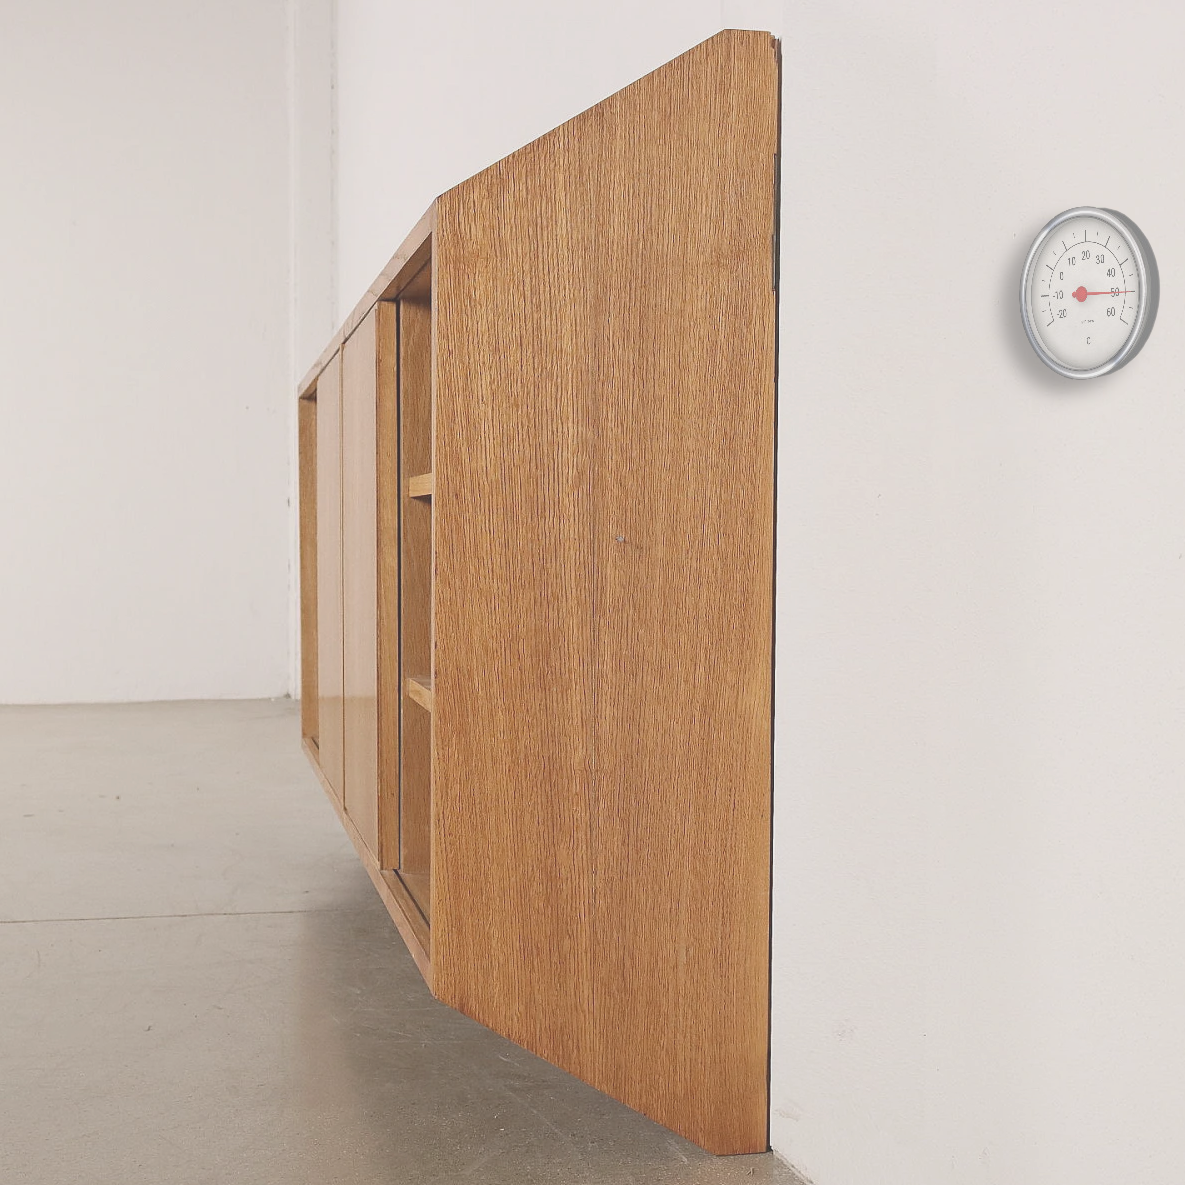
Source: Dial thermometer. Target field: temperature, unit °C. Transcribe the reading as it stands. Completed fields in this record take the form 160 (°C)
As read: 50 (°C)
